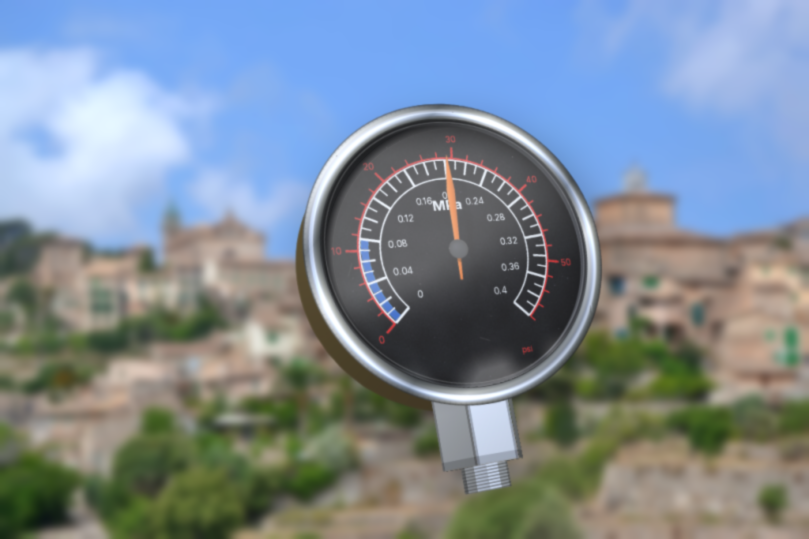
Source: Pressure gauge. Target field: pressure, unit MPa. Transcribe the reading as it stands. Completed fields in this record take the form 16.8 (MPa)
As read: 0.2 (MPa)
